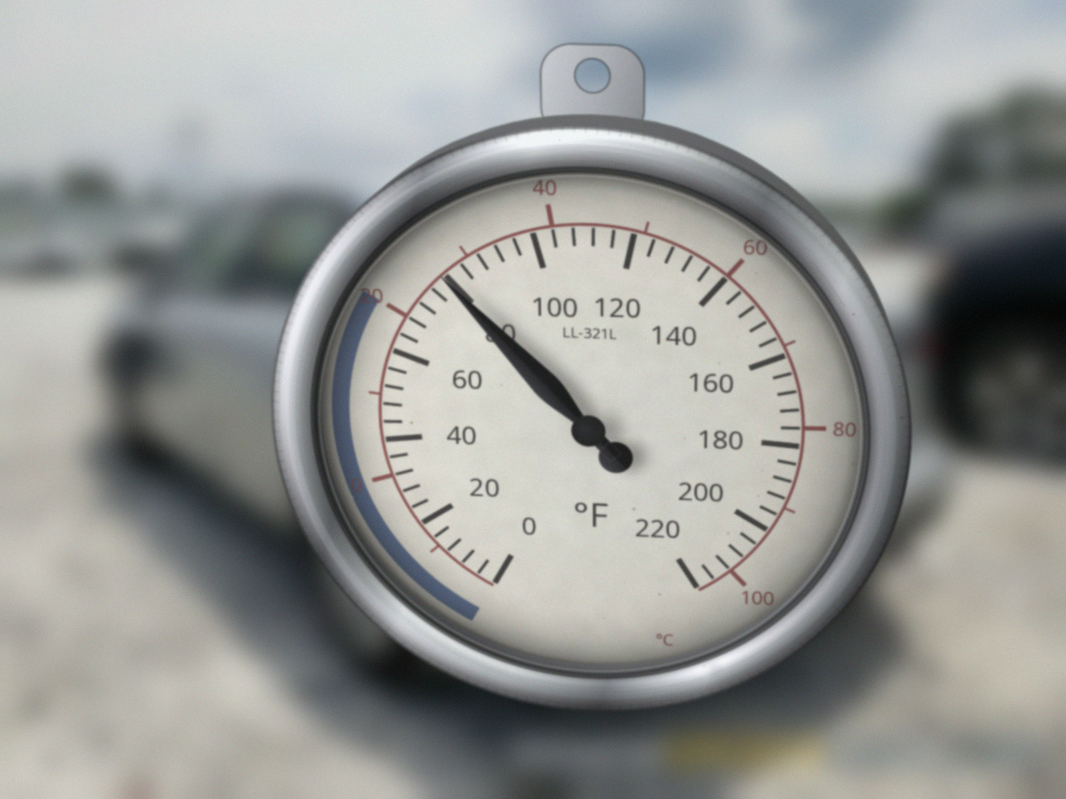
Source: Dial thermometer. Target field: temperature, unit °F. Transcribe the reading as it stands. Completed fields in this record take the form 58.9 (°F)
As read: 80 (°F)
